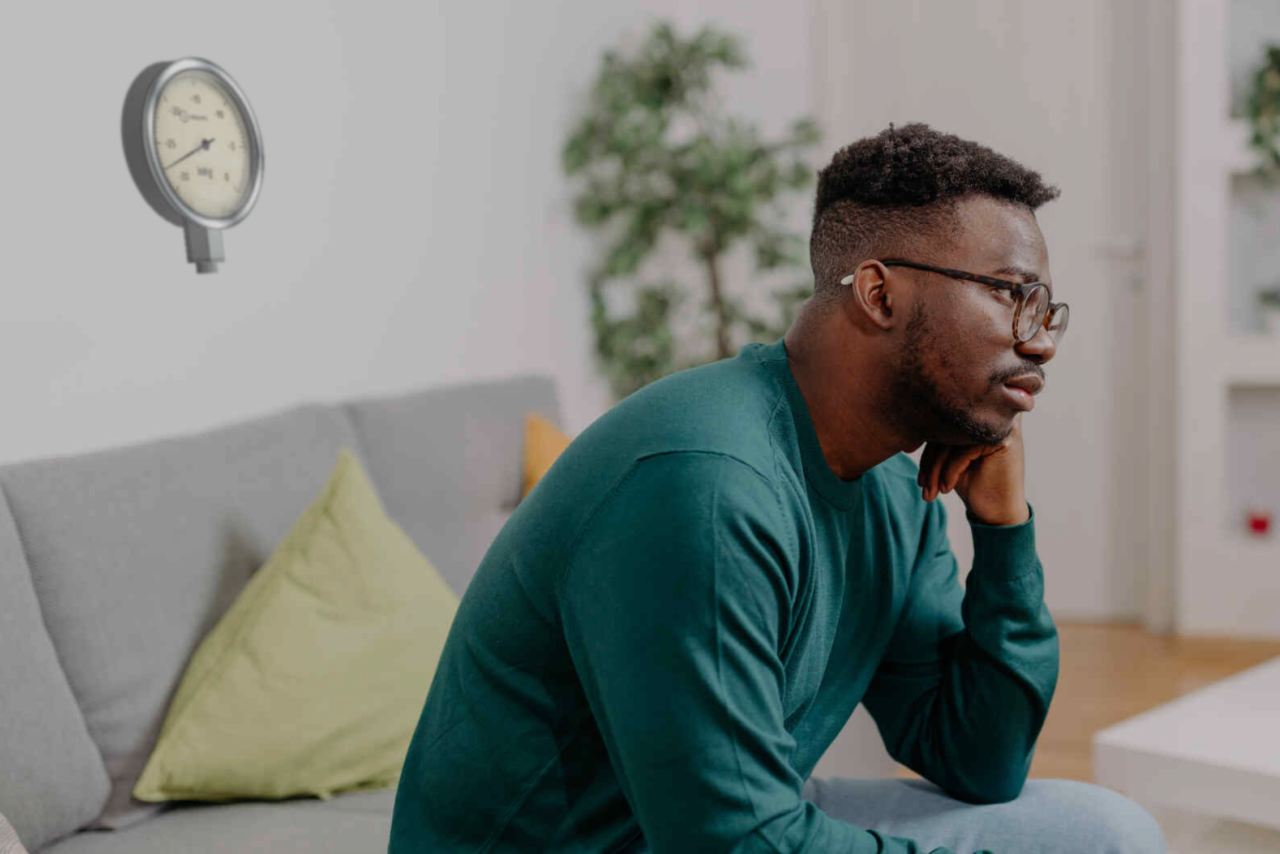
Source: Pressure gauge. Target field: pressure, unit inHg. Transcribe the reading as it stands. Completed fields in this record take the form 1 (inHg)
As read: -27.5 (inHg)
